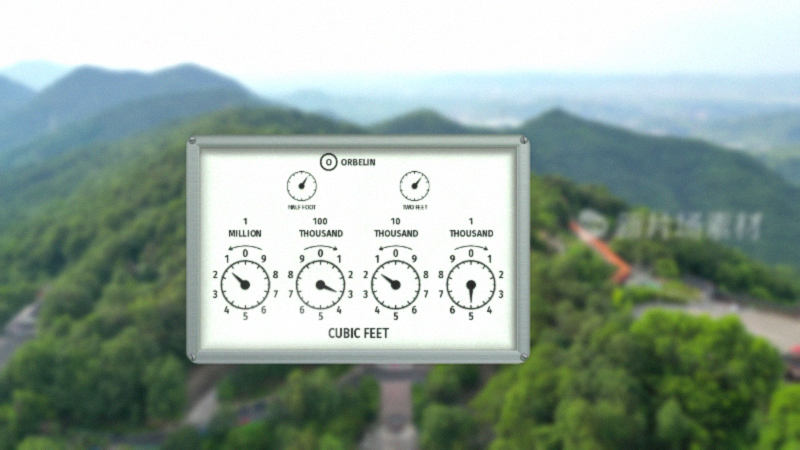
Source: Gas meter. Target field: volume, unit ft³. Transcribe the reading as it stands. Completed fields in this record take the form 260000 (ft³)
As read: 131500 (ft³)
